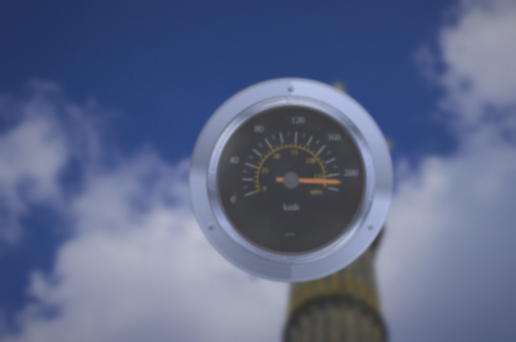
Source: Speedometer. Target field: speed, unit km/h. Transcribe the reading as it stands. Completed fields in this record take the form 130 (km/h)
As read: 210 (km/h)
